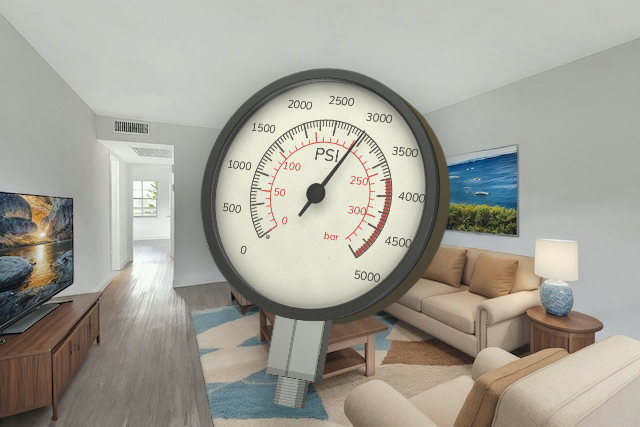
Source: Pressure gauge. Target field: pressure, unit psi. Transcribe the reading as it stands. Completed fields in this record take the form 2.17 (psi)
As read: 3000 (psi)
